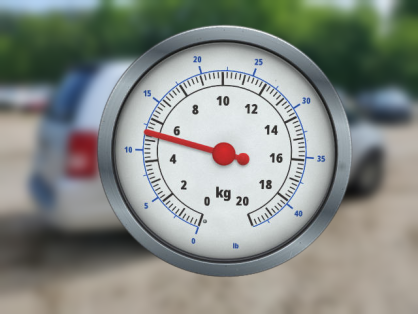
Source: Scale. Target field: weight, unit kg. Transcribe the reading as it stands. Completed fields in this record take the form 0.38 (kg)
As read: 5.4 (kg)
